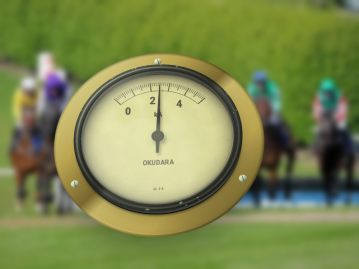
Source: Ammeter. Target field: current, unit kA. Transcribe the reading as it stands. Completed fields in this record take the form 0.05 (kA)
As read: 2.5 (kA)
